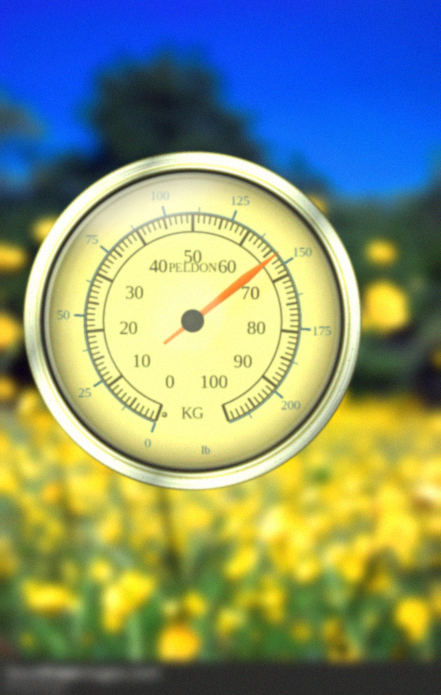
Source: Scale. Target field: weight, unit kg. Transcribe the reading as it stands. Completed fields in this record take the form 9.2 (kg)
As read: 66 (kg)
